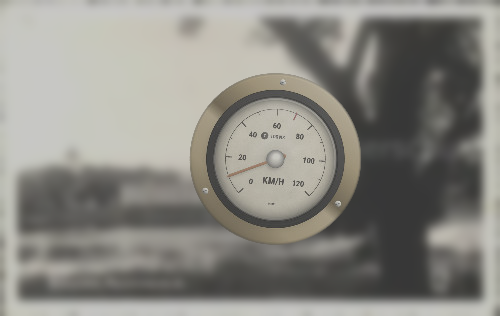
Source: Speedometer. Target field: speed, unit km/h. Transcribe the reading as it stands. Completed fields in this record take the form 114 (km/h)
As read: 10 (km/h)
